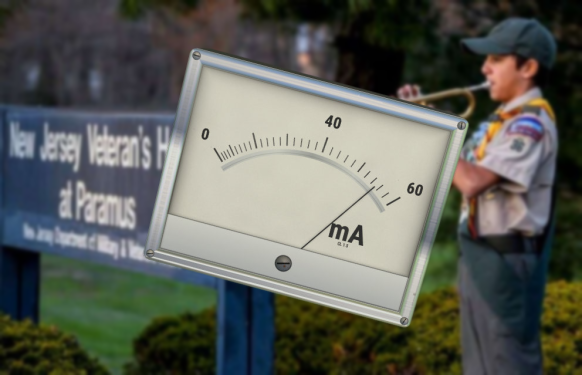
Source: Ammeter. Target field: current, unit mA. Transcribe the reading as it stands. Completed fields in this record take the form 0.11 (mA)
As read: 55 (mA)
